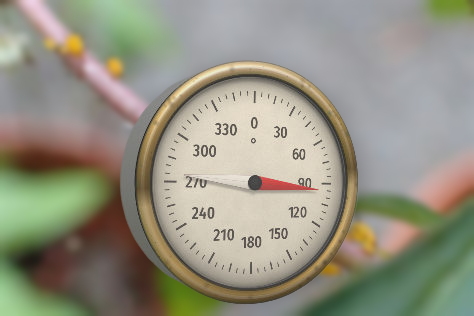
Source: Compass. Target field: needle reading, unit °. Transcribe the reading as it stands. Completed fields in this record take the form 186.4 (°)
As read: 95 (°)
